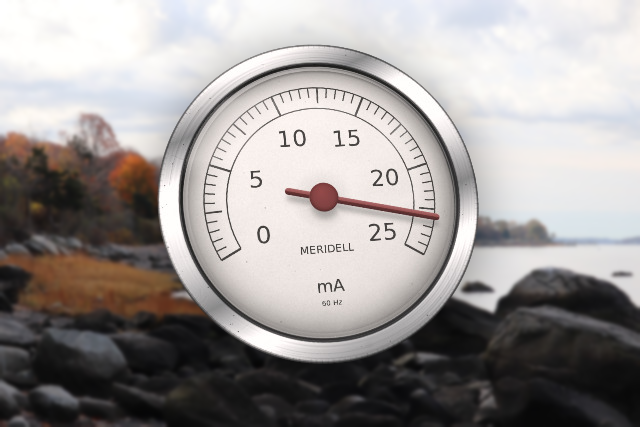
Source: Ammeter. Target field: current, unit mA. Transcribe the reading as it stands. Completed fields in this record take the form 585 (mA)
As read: 23 (mA)
